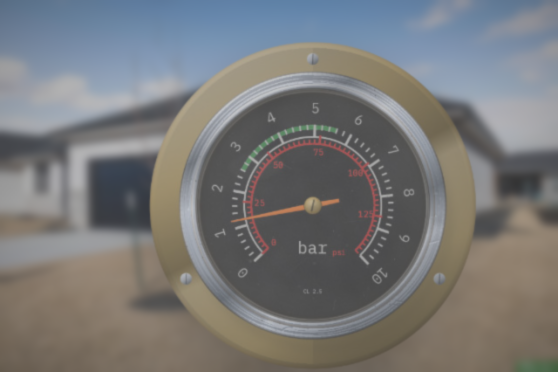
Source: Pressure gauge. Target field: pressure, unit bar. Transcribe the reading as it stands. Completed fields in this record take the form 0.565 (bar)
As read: 1.2 (bar)
